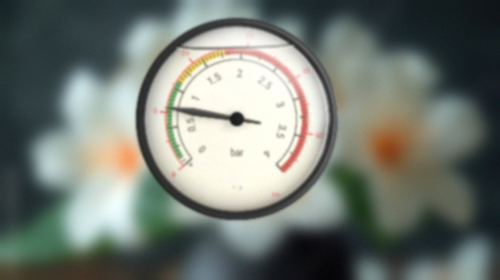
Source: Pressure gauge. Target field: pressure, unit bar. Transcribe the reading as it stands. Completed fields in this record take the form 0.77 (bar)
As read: 0.75 (bar)
